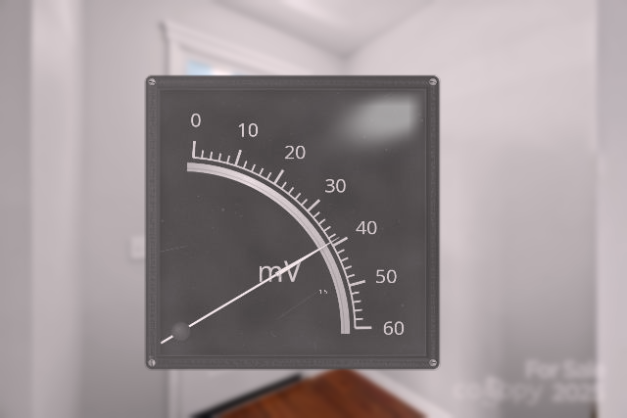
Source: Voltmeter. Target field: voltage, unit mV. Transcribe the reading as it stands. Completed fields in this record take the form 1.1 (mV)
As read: 39 (mV)
